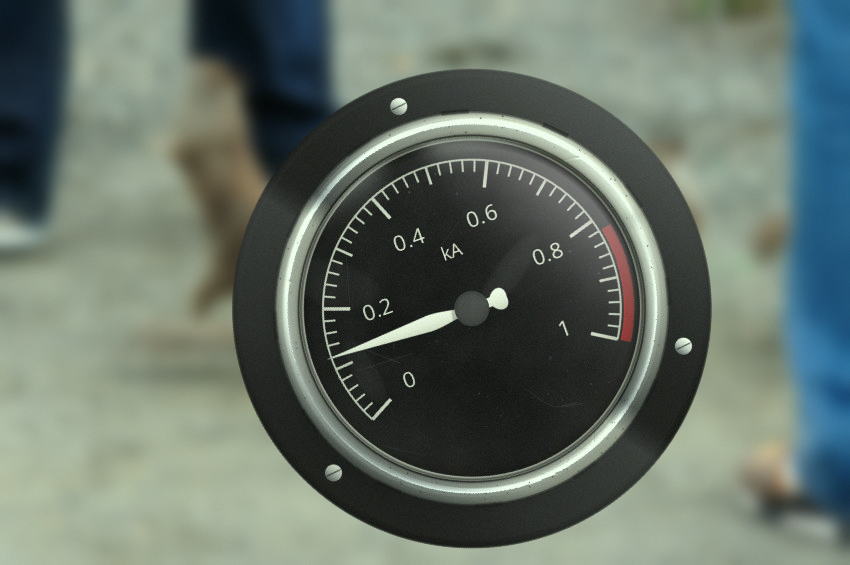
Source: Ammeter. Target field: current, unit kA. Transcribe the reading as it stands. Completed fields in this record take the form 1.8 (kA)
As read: 0.12 (kA)
